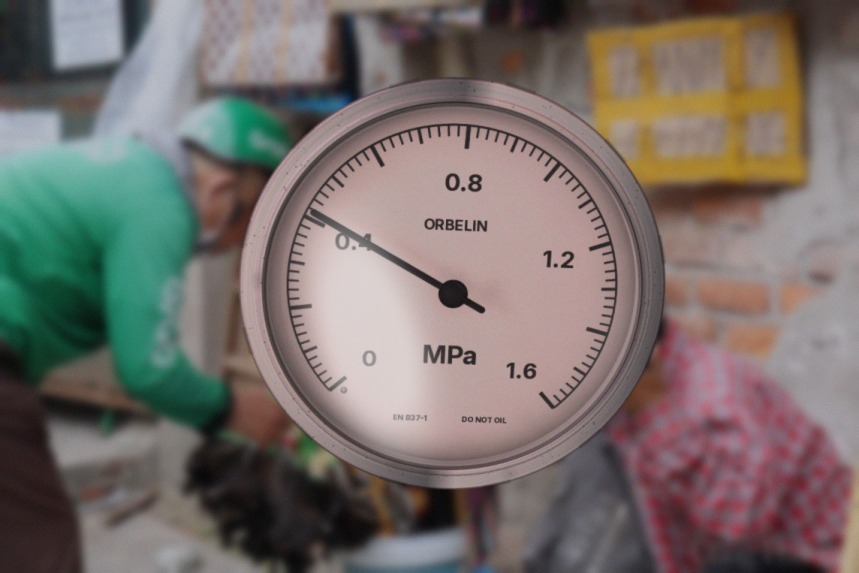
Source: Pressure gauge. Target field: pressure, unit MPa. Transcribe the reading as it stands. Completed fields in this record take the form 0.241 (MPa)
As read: 0.42 (MPa)
